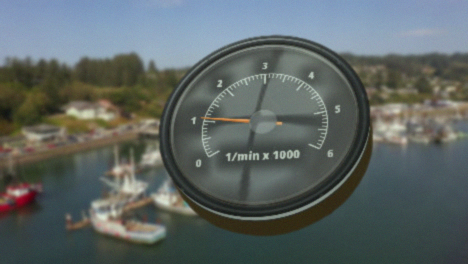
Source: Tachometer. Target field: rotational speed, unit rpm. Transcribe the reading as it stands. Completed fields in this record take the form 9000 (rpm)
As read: 1000 (rpm)
